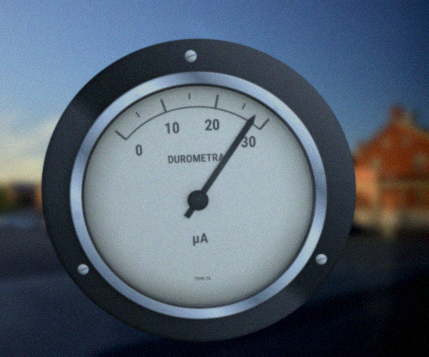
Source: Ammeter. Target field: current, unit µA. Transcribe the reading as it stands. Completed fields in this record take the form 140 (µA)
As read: 27.5 (µA)
